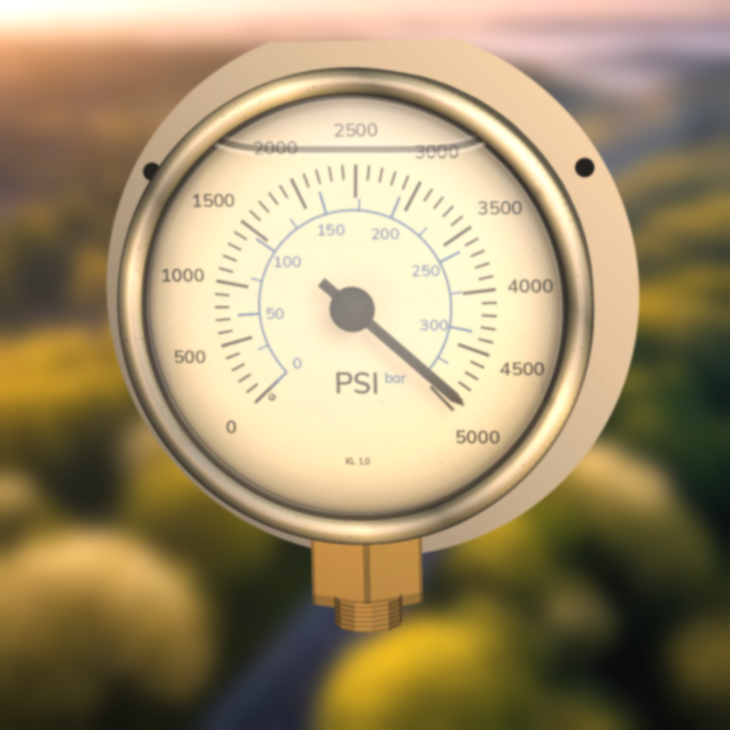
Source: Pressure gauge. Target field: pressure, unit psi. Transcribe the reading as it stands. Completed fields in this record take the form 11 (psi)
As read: 4900 (psi)
